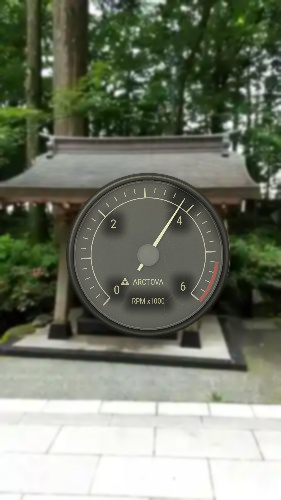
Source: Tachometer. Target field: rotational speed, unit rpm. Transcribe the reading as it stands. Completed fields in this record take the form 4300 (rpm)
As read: 3800 (rpm)
